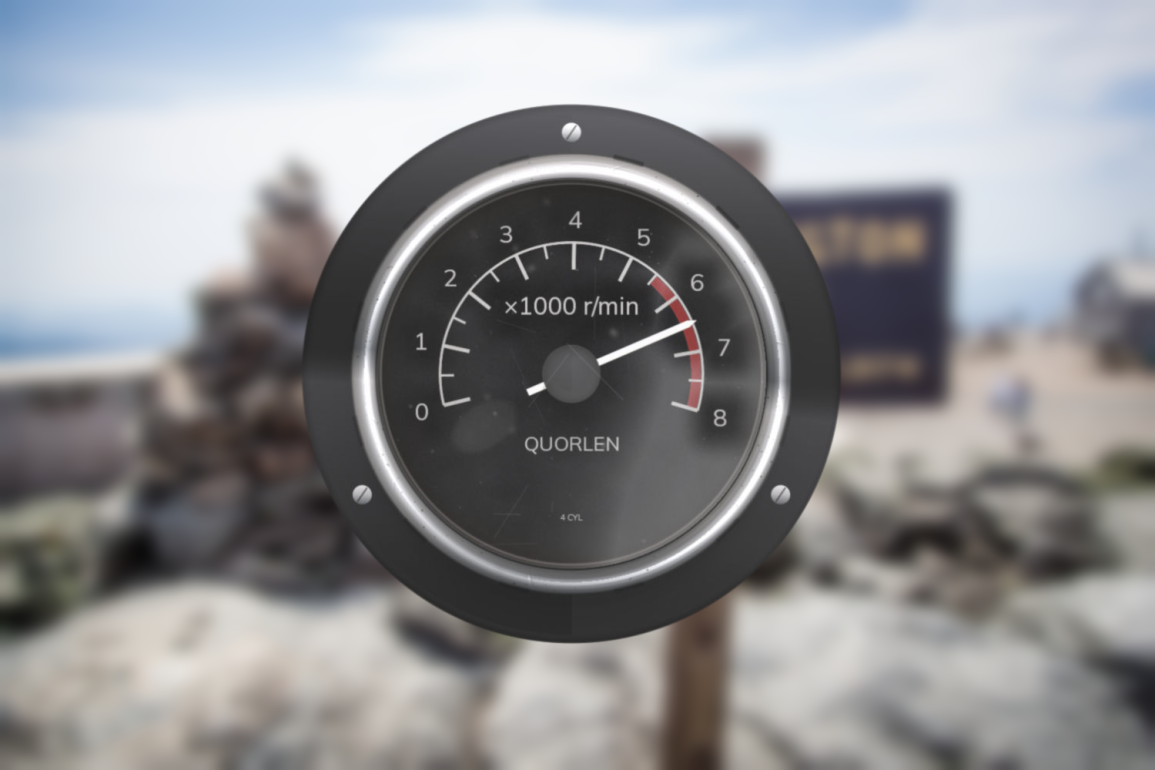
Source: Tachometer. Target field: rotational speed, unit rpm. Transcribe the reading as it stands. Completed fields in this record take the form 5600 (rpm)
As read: 6500 (rpm)
